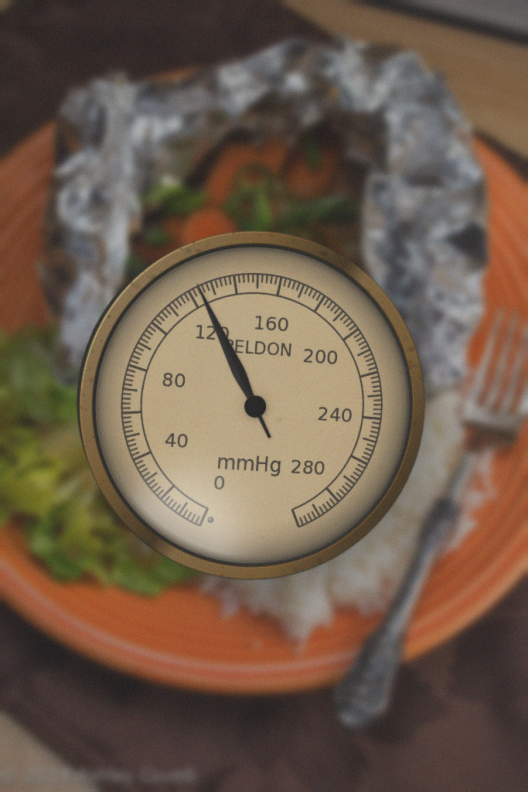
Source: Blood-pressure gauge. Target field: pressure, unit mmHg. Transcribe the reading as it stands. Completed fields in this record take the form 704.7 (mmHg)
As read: 124 (mmHg)
